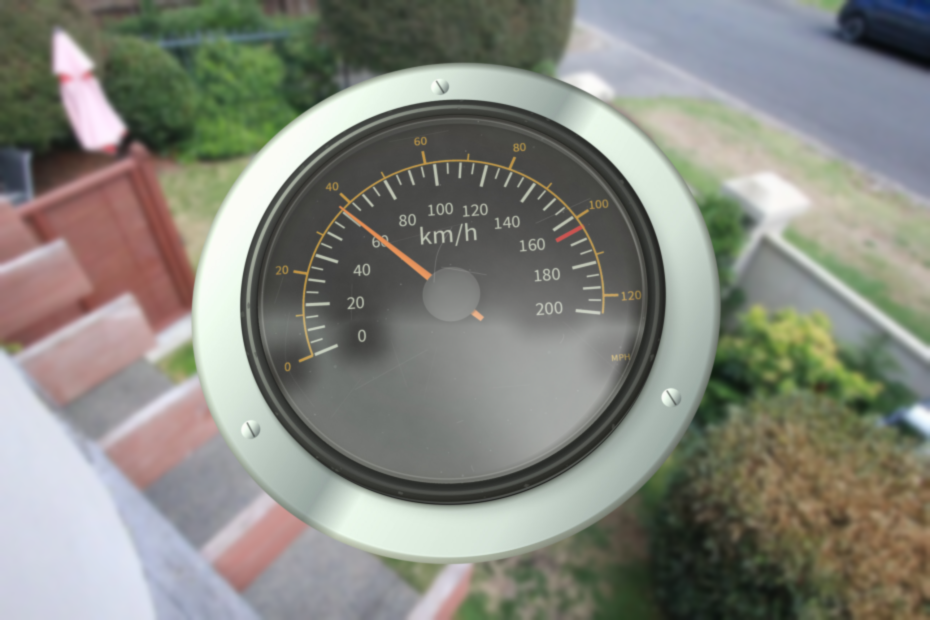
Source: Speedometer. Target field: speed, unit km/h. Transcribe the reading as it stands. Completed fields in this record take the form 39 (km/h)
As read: 60 (km/h)
